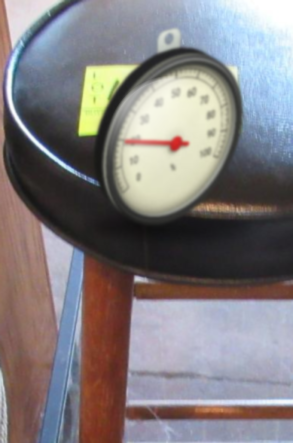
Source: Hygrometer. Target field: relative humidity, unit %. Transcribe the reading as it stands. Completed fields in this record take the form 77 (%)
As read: 20 (%)
